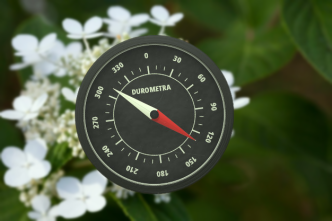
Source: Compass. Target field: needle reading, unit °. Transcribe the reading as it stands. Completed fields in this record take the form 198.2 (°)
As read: 130 (°)
